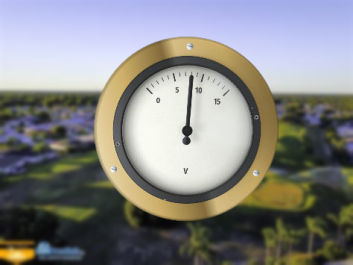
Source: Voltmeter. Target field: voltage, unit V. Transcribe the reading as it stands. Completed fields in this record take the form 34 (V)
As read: 8 (V)
